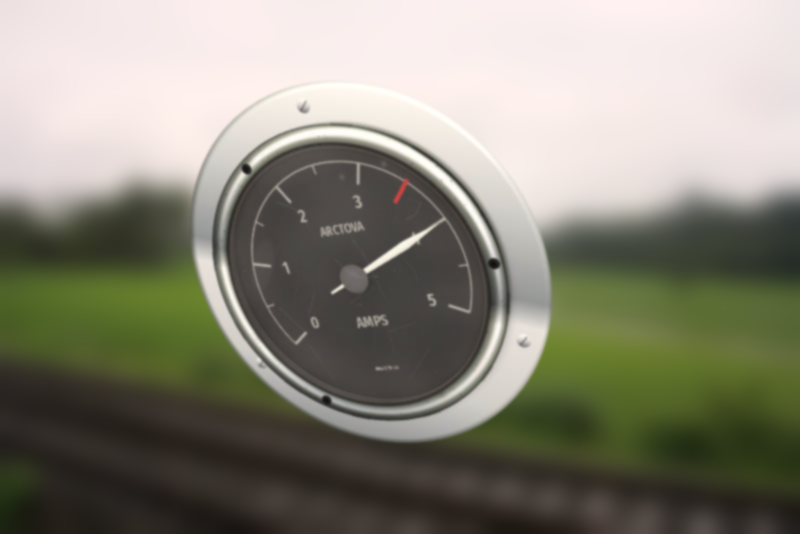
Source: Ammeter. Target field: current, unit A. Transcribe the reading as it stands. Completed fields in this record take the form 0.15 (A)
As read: 4 (A)
